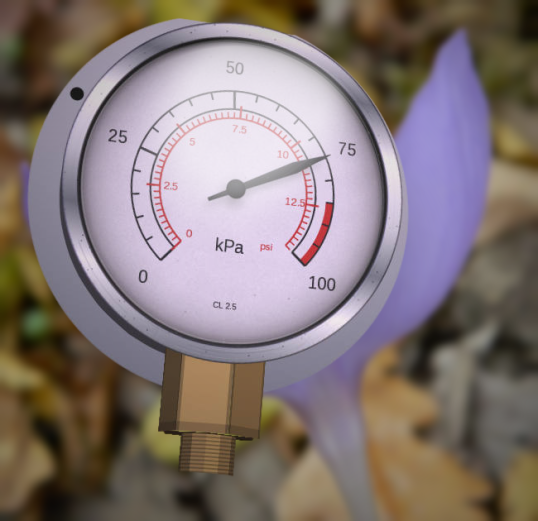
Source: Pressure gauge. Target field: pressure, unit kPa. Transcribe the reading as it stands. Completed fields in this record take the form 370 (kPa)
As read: 75 (kPa)
